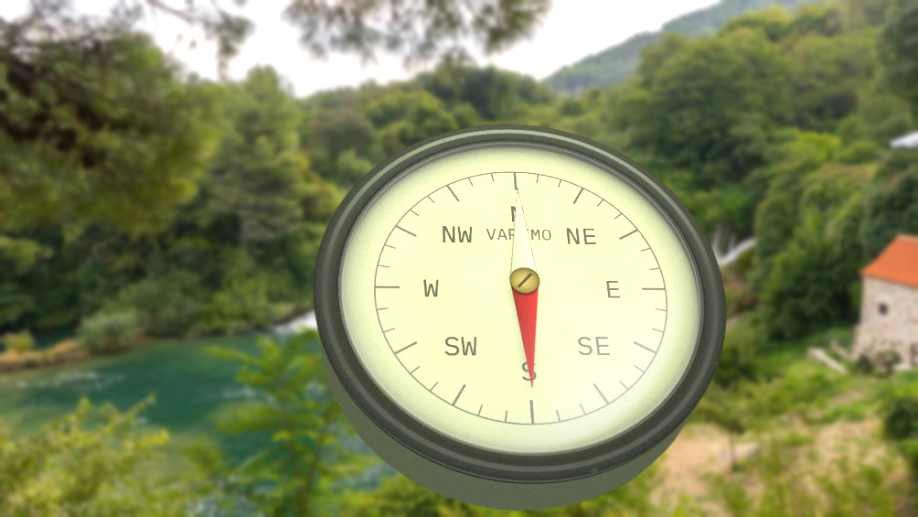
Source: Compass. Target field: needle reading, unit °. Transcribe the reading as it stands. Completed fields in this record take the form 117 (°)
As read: 180 (°)
